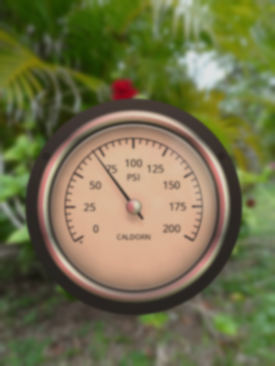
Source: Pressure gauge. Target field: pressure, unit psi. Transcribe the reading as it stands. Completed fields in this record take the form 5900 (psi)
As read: 70 (psi)
